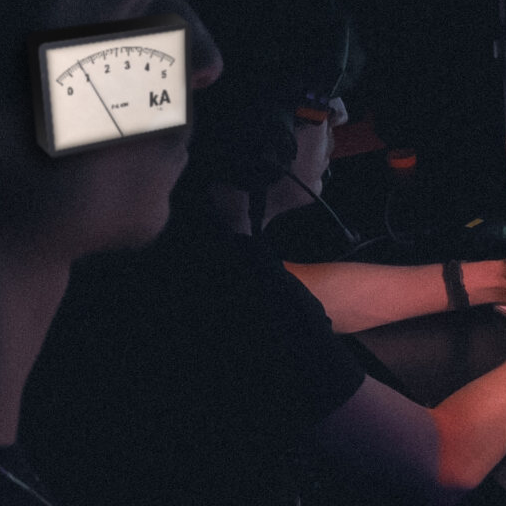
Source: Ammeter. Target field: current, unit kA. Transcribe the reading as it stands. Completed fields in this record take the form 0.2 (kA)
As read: 1 (kA)
